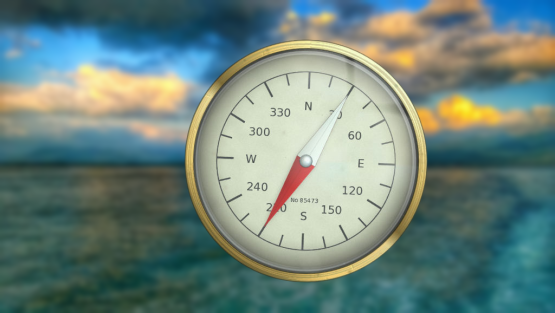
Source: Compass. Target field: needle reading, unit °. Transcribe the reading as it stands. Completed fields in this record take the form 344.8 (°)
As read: 210 (°)
